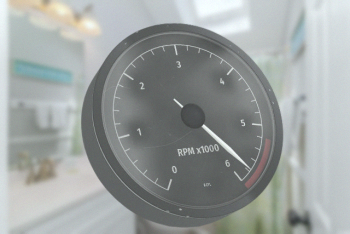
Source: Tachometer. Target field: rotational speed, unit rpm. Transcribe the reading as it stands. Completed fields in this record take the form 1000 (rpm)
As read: 5800 (rpm)
